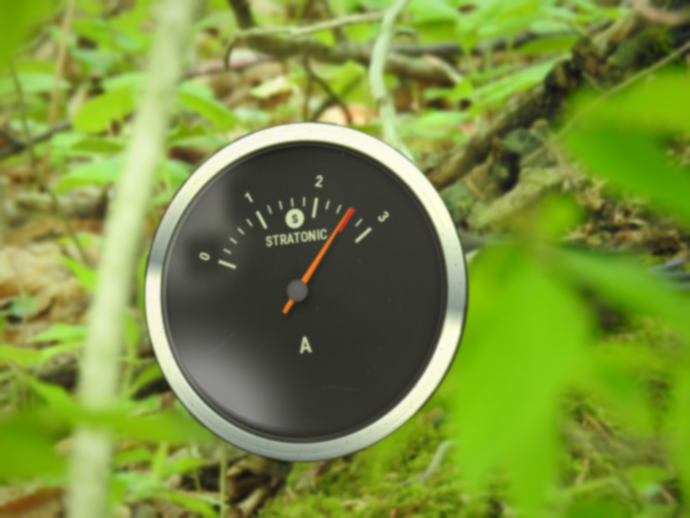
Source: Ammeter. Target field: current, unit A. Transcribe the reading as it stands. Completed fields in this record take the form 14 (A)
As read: 2.6 (A)
